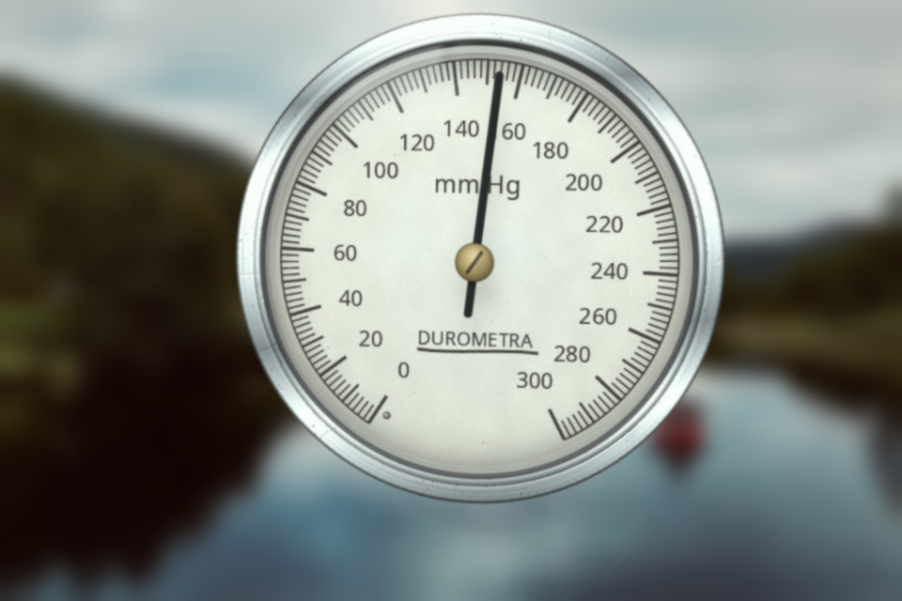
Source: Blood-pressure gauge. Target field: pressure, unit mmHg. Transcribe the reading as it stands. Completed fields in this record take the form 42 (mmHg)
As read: 154 (mmHg)
